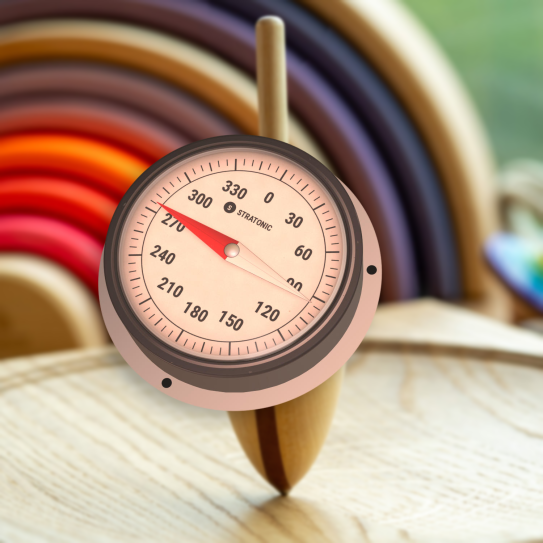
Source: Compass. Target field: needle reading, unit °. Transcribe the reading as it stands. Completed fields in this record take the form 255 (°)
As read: 275 (°)
